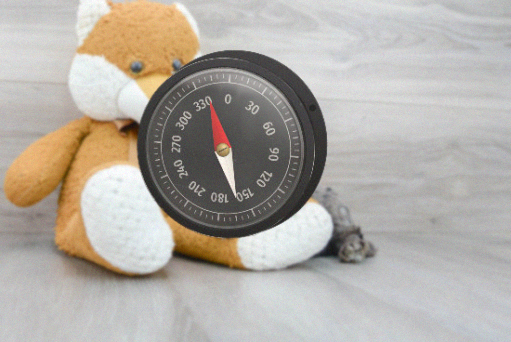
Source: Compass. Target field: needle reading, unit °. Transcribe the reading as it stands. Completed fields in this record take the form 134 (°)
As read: 340 (°)
